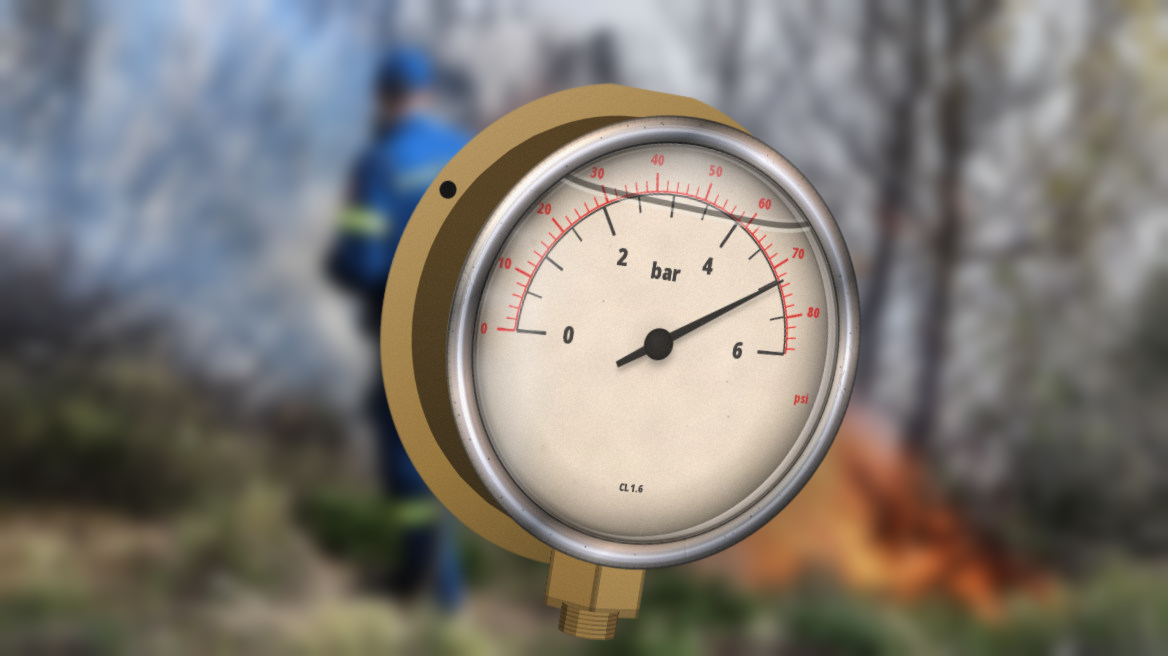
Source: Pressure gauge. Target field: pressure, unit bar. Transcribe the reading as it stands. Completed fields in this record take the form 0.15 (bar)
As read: 5 (bar)
